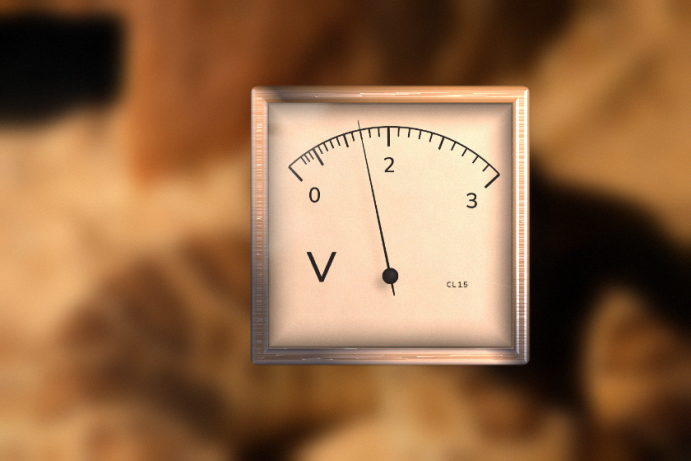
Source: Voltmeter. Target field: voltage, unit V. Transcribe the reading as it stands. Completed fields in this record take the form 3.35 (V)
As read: 1.7 (V)
